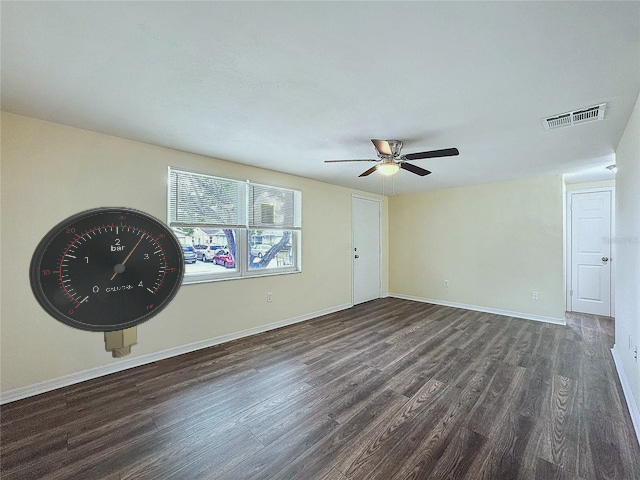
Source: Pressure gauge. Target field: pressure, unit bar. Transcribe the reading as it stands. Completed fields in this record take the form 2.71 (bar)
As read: 2.5 (bar)
